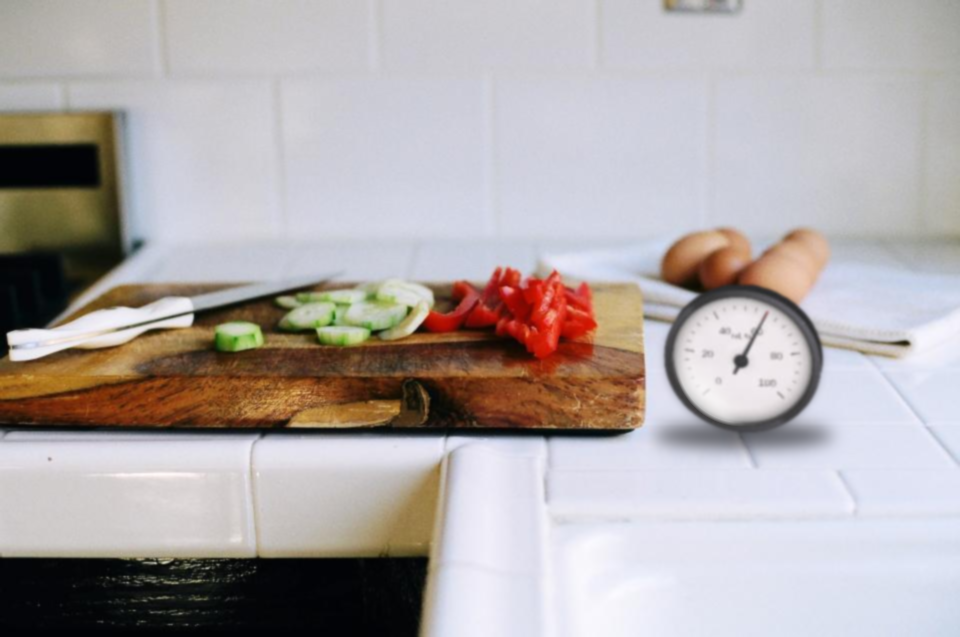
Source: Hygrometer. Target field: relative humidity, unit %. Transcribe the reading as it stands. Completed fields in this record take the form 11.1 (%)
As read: 60 (%)
